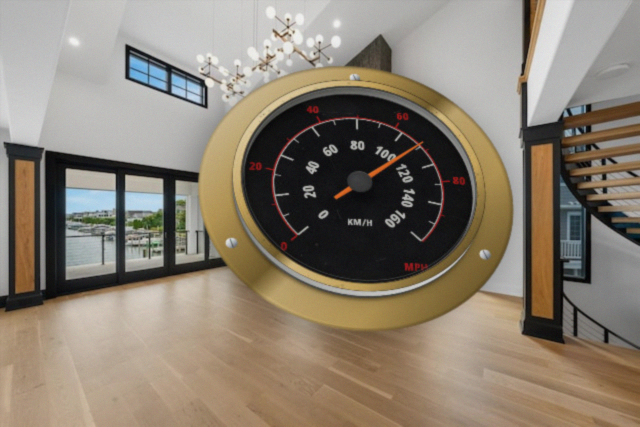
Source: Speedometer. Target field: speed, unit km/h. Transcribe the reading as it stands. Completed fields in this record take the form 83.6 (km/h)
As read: 110 (km/h)
